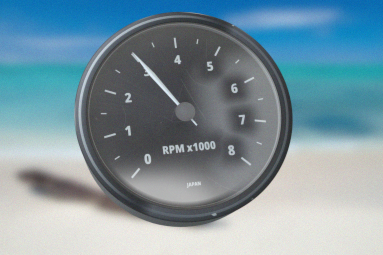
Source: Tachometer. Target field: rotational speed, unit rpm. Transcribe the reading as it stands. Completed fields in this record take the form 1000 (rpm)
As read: 3000 (rpm)
